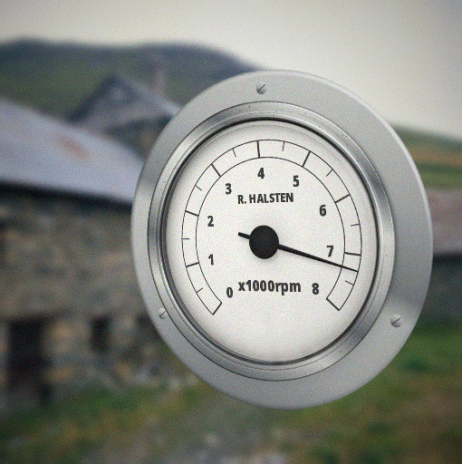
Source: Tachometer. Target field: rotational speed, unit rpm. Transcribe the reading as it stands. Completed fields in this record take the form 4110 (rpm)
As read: 7250 (rpm)
